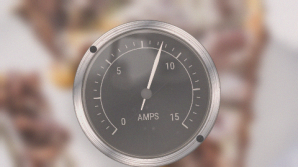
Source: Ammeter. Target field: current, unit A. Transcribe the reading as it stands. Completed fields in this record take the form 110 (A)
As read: 8.75 (A)
